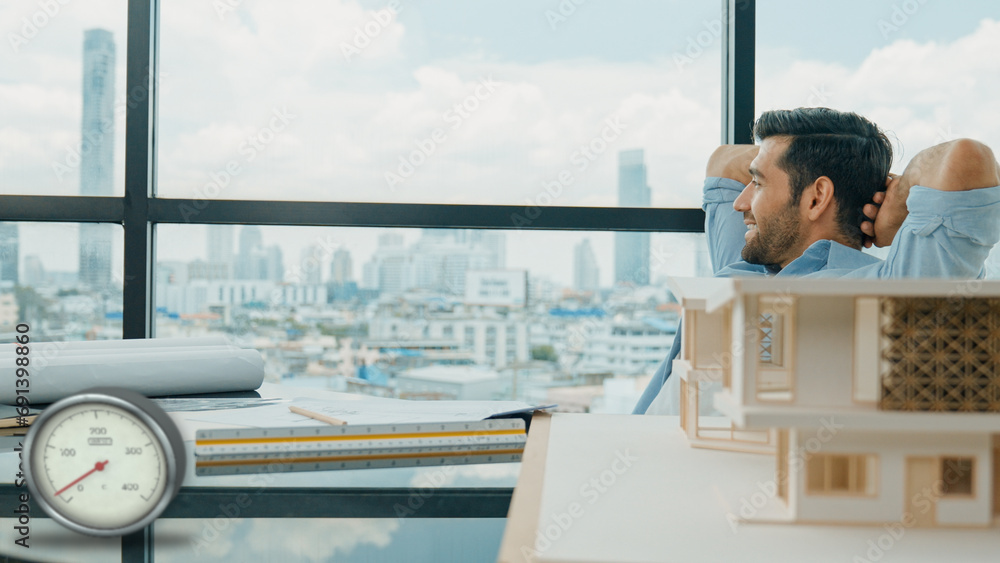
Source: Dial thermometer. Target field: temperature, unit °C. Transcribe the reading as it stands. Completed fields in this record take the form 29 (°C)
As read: 20 (°C)
